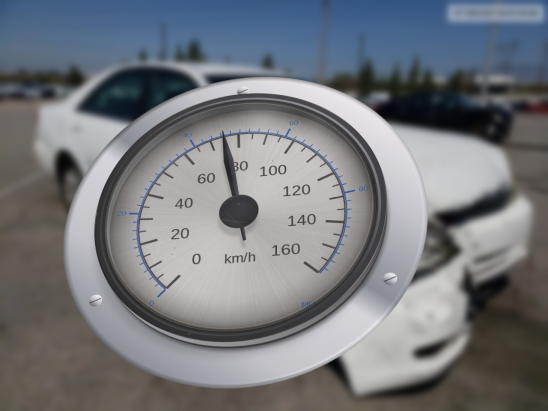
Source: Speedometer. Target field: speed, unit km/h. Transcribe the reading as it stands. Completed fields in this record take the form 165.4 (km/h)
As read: 75 (km/h)
